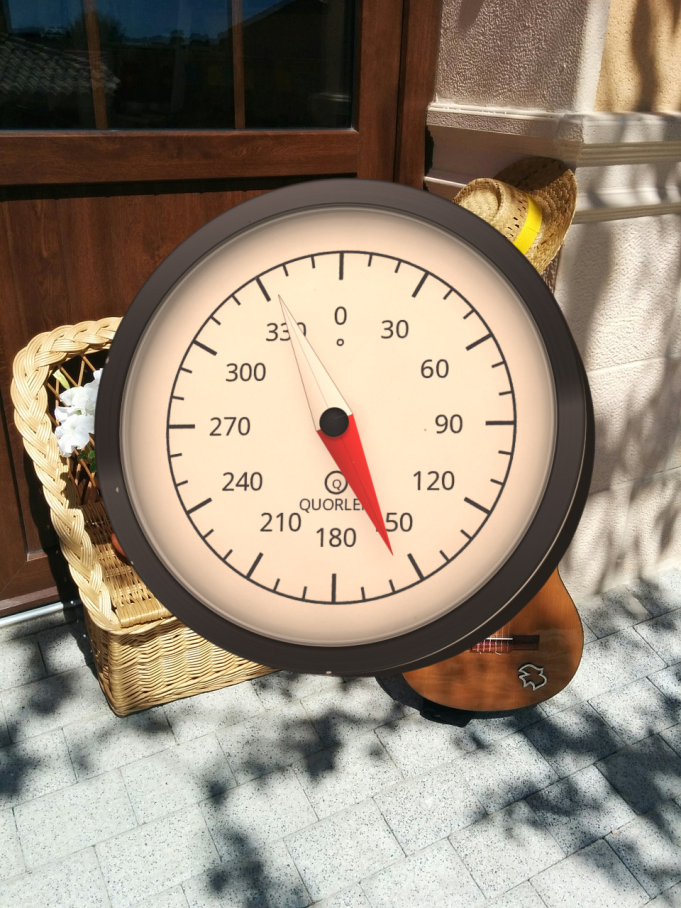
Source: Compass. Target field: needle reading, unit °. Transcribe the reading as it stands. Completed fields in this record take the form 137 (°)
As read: 155 (°)
